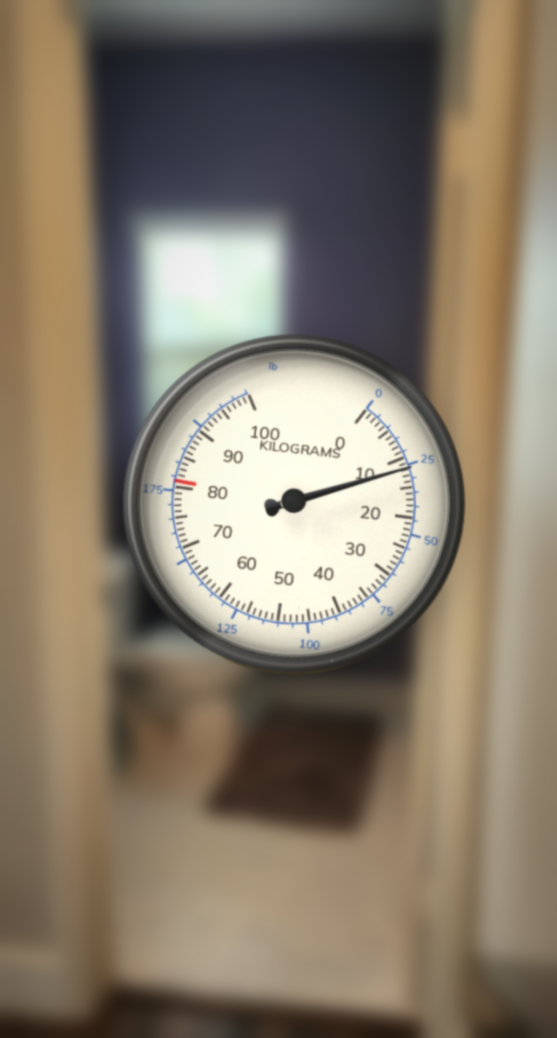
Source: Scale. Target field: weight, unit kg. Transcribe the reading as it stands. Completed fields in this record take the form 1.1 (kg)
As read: 12 (kg)
